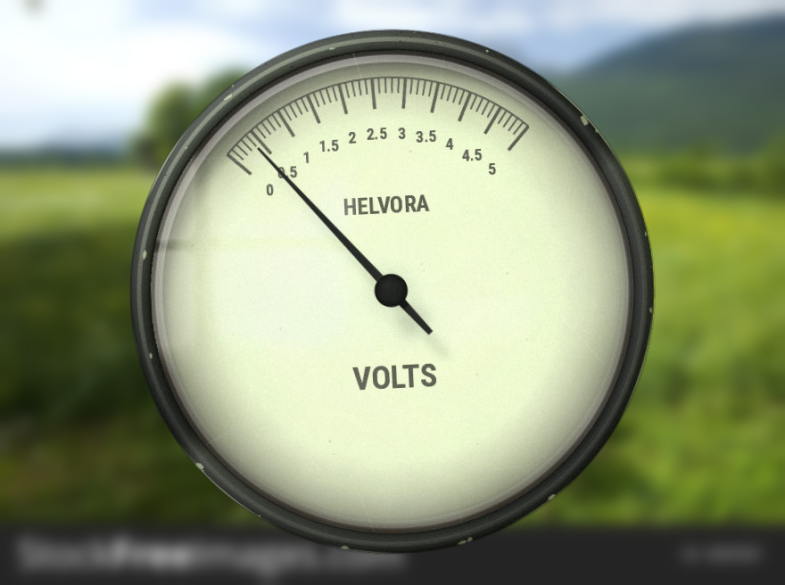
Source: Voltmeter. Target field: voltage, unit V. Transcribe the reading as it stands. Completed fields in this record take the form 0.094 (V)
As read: 0.4 (V)
